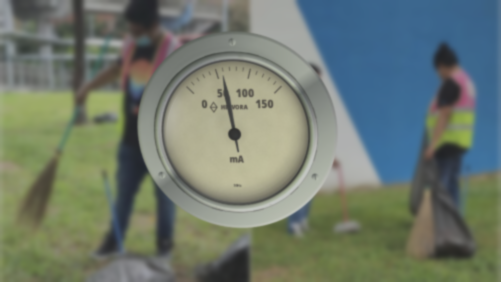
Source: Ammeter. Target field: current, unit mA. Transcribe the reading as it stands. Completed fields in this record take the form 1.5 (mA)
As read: 60 (mA)
